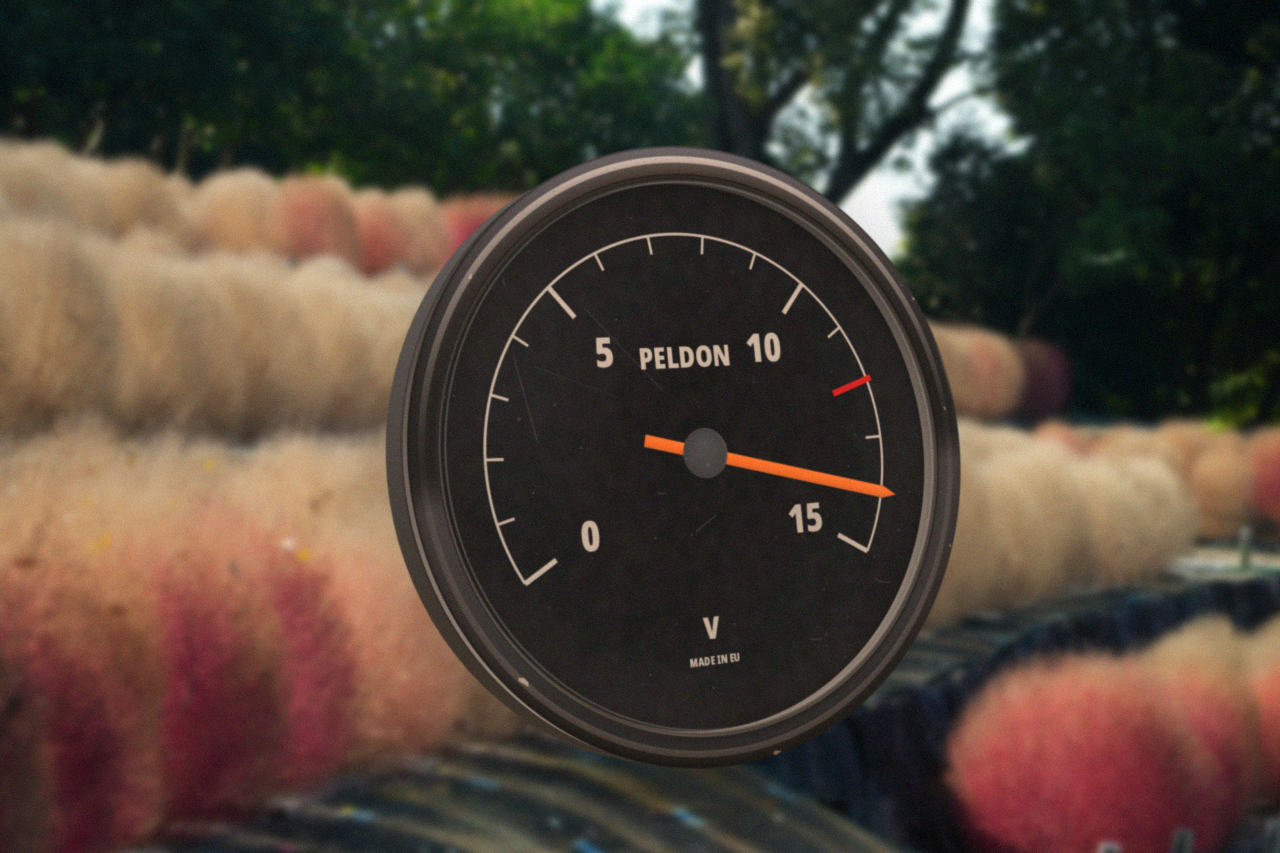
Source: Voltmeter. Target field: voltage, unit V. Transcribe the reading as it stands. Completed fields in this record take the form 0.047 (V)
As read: 14 (V)
